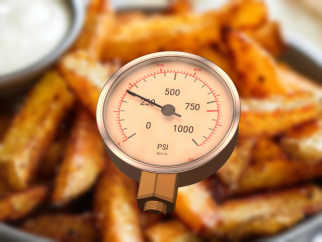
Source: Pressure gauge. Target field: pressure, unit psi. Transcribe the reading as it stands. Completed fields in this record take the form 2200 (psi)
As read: 250 (psi)
